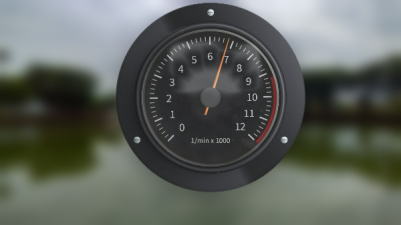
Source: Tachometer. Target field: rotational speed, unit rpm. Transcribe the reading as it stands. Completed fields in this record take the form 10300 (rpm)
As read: 6800 (rpm)
